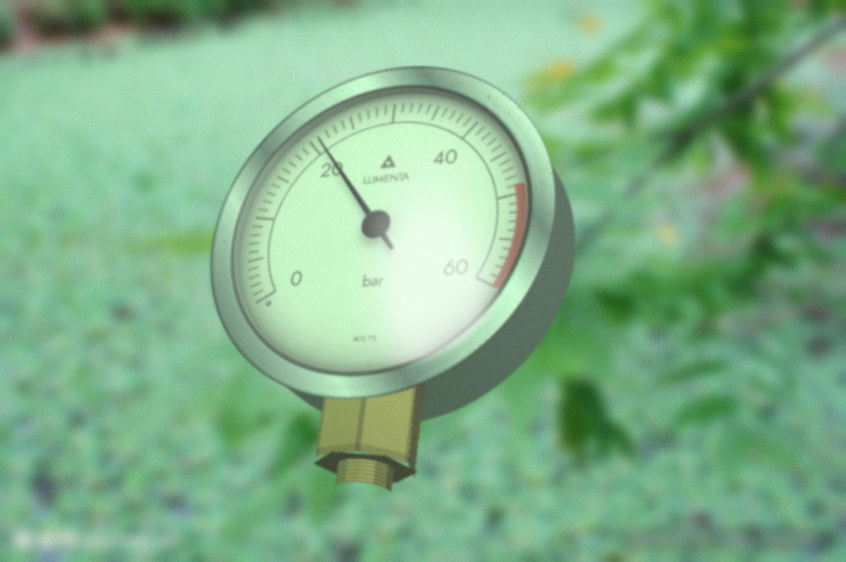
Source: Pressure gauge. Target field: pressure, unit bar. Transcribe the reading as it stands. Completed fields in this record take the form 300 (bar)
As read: 21 (bar)
